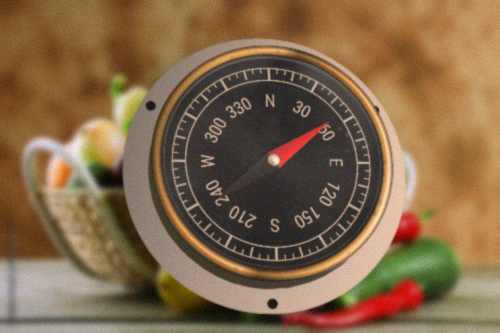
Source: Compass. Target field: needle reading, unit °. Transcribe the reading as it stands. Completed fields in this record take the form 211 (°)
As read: 55 (°)
